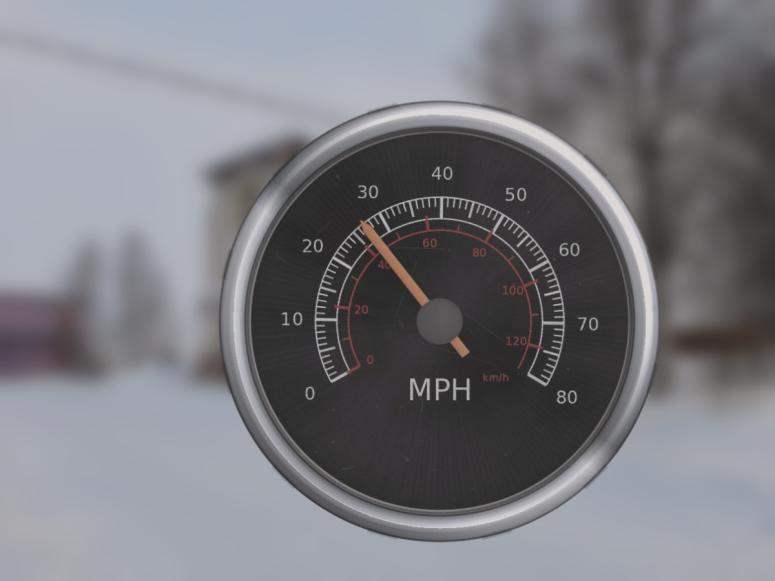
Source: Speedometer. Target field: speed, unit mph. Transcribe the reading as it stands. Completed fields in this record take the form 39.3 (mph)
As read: 27 (mph)
